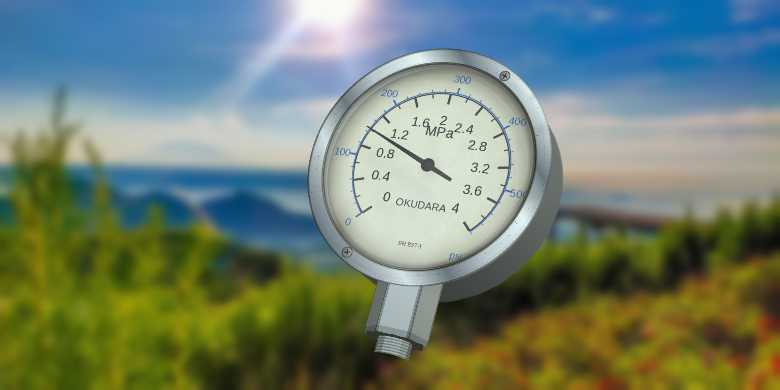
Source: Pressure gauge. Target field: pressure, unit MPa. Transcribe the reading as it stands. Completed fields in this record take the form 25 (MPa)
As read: 1 (MPa)
